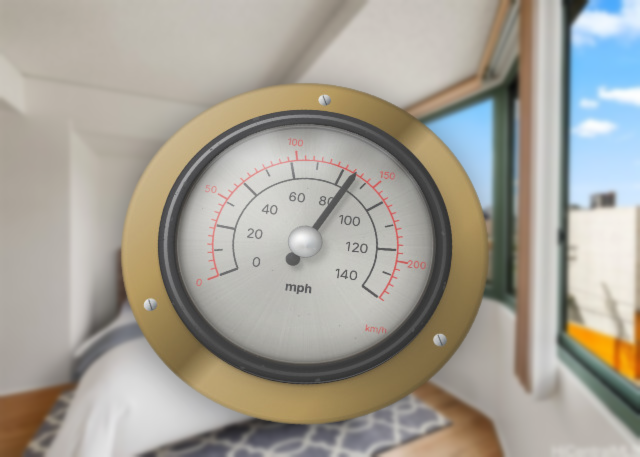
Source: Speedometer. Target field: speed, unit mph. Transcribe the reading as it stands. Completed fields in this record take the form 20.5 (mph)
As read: 85 (mph)
